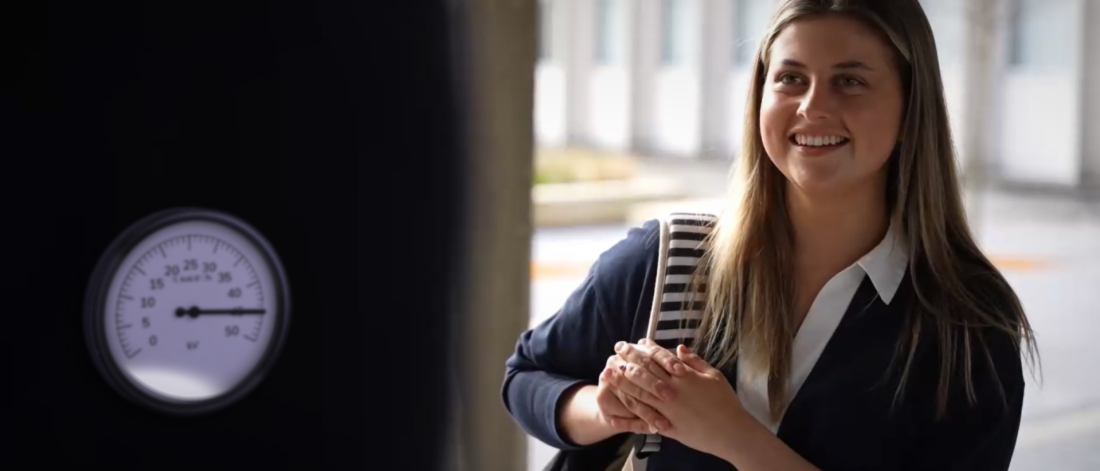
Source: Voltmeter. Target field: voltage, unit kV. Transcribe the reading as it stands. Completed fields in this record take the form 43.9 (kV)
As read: 45 (kV)
